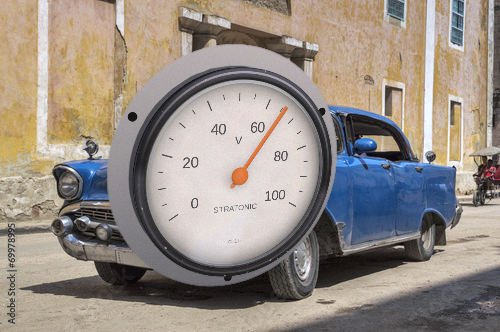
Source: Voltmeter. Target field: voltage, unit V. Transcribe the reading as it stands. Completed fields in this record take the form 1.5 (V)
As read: 65 (V)
